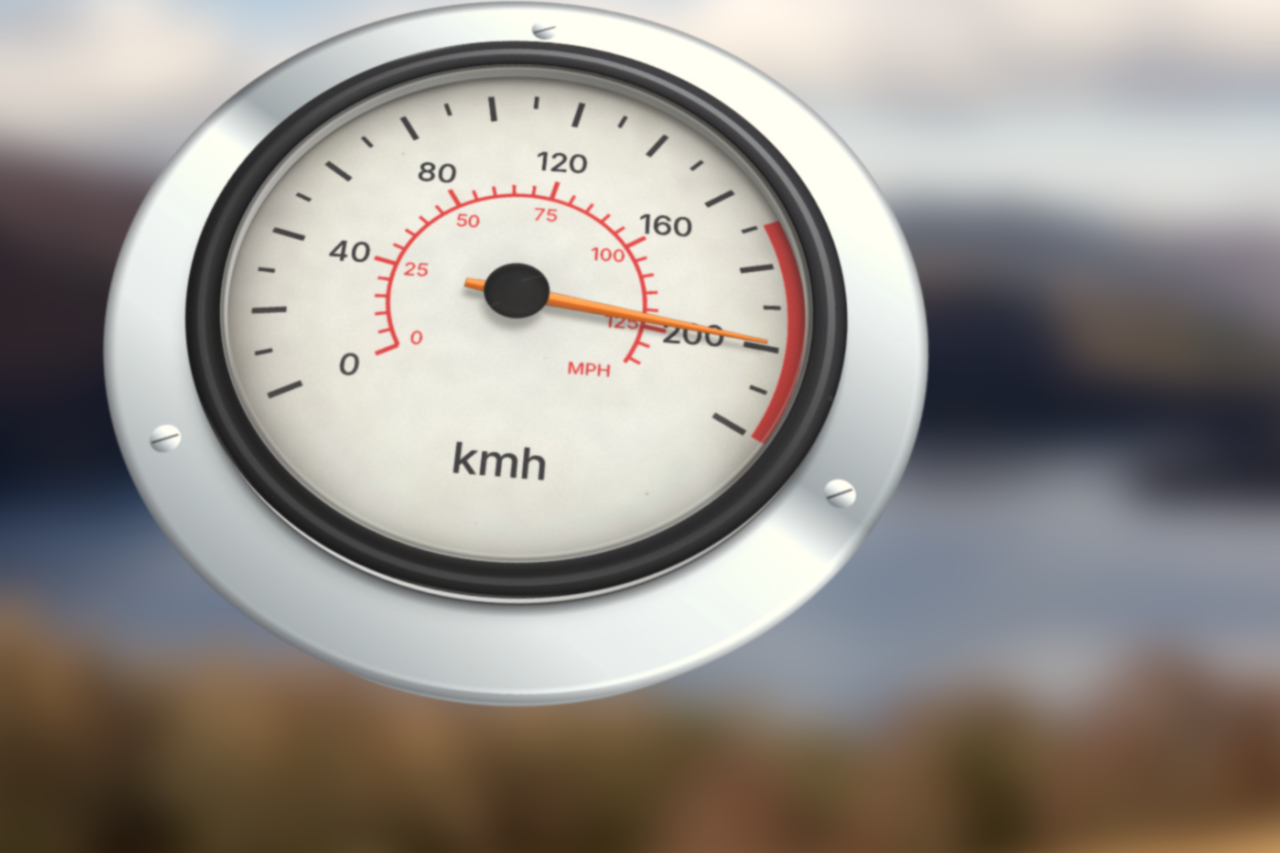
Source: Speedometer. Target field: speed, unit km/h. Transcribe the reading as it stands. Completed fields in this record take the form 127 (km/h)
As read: 200 (km/h)
